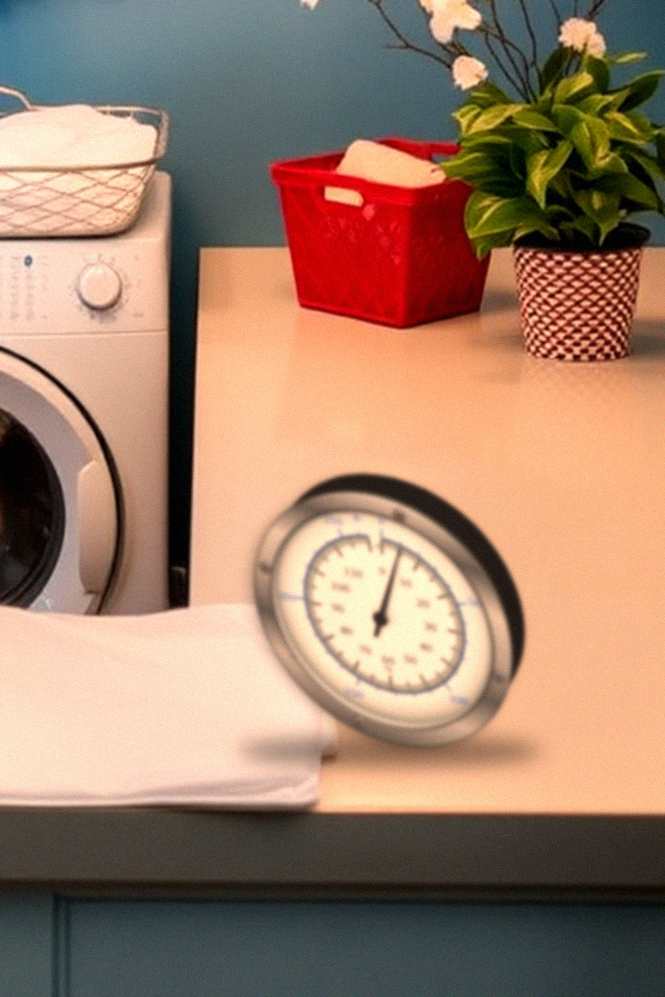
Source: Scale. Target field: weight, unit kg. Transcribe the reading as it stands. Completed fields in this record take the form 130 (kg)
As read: 5 (kg)
